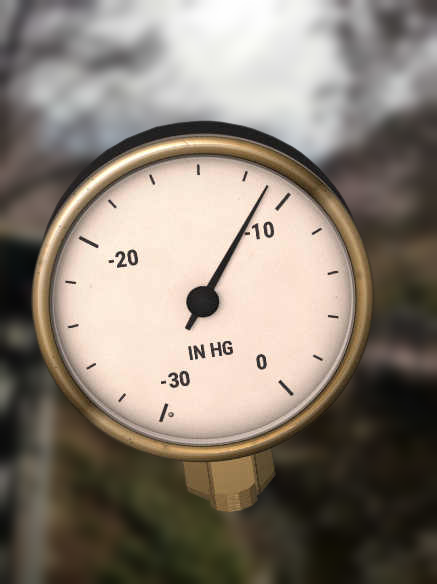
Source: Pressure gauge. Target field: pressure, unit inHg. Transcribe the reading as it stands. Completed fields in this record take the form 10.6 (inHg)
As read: -11 (inHg)
